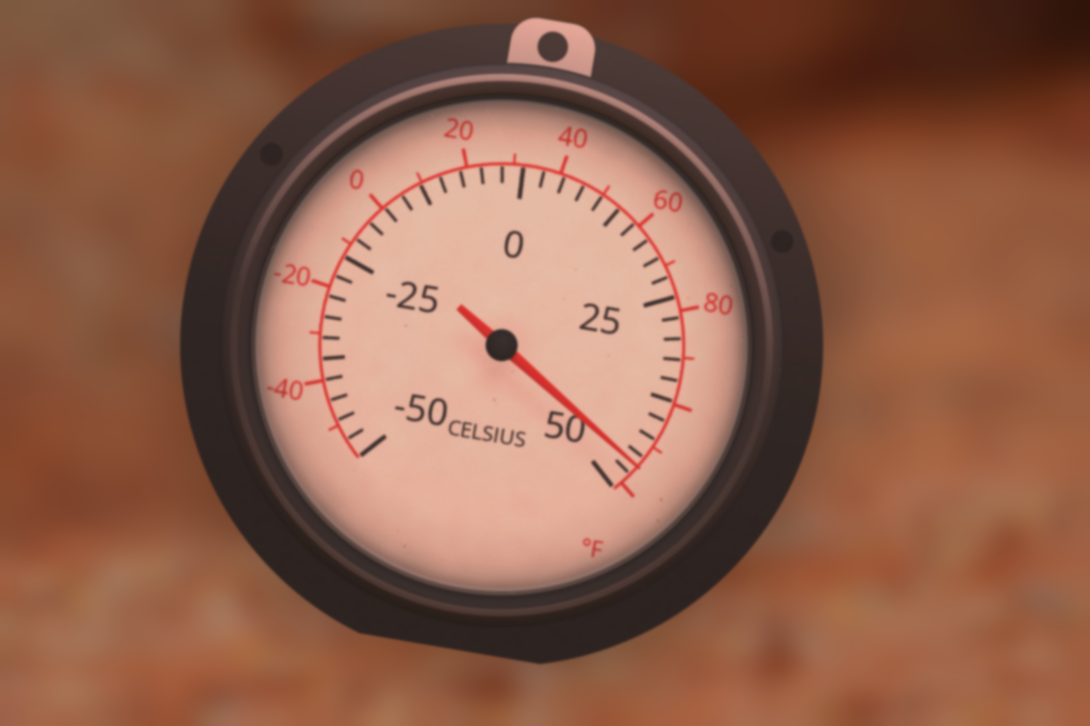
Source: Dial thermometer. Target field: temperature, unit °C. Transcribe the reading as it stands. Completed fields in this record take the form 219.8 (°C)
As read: 46.25 (°C)
